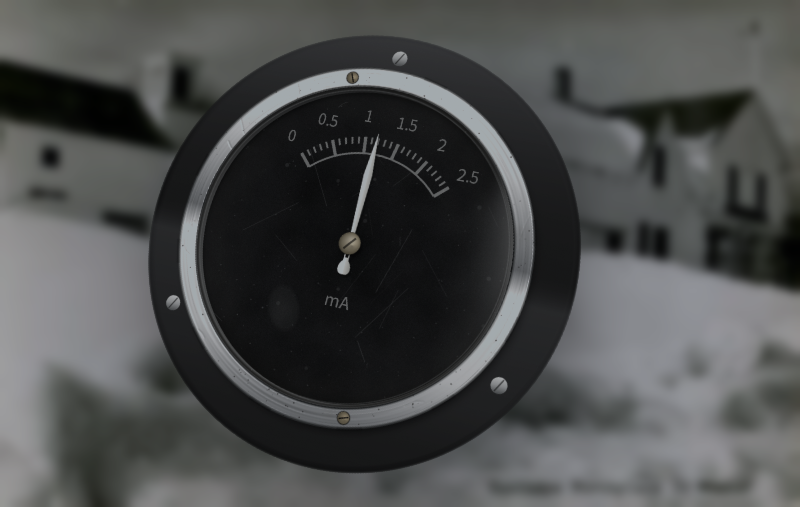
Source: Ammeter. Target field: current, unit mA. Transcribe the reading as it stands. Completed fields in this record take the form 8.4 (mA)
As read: 1.2 (mA)
